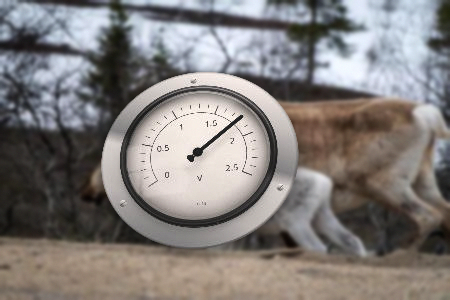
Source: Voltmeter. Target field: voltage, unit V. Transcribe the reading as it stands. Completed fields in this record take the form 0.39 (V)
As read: 1.8 (V)
